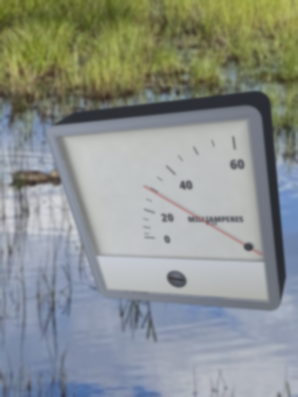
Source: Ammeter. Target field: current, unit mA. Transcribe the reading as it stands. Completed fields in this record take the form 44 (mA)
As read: 30 (mA)
